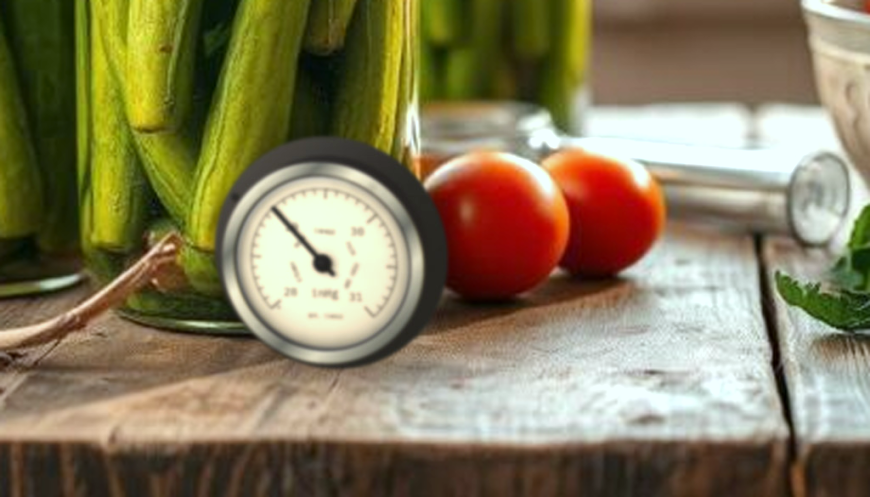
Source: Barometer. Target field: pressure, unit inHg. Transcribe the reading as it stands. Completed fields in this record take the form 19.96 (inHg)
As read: 29 (inHg)
